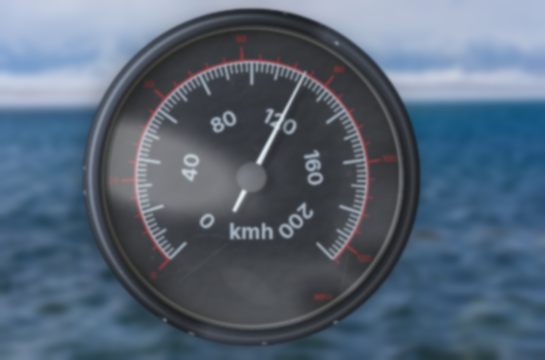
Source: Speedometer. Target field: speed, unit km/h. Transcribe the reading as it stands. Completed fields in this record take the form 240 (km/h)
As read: 120 (km/h)
